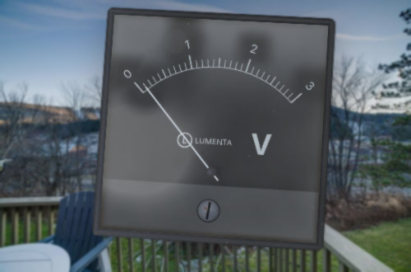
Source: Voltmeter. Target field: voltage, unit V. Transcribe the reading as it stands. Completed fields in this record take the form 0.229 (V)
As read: 0.1 (V)
